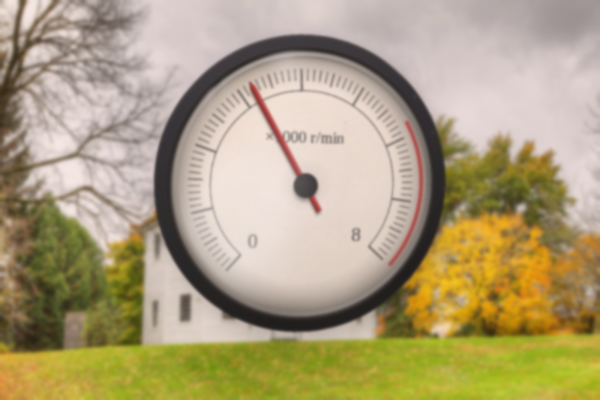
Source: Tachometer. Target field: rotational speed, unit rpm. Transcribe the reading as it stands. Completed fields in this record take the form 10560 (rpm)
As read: 3200 (rpm)
